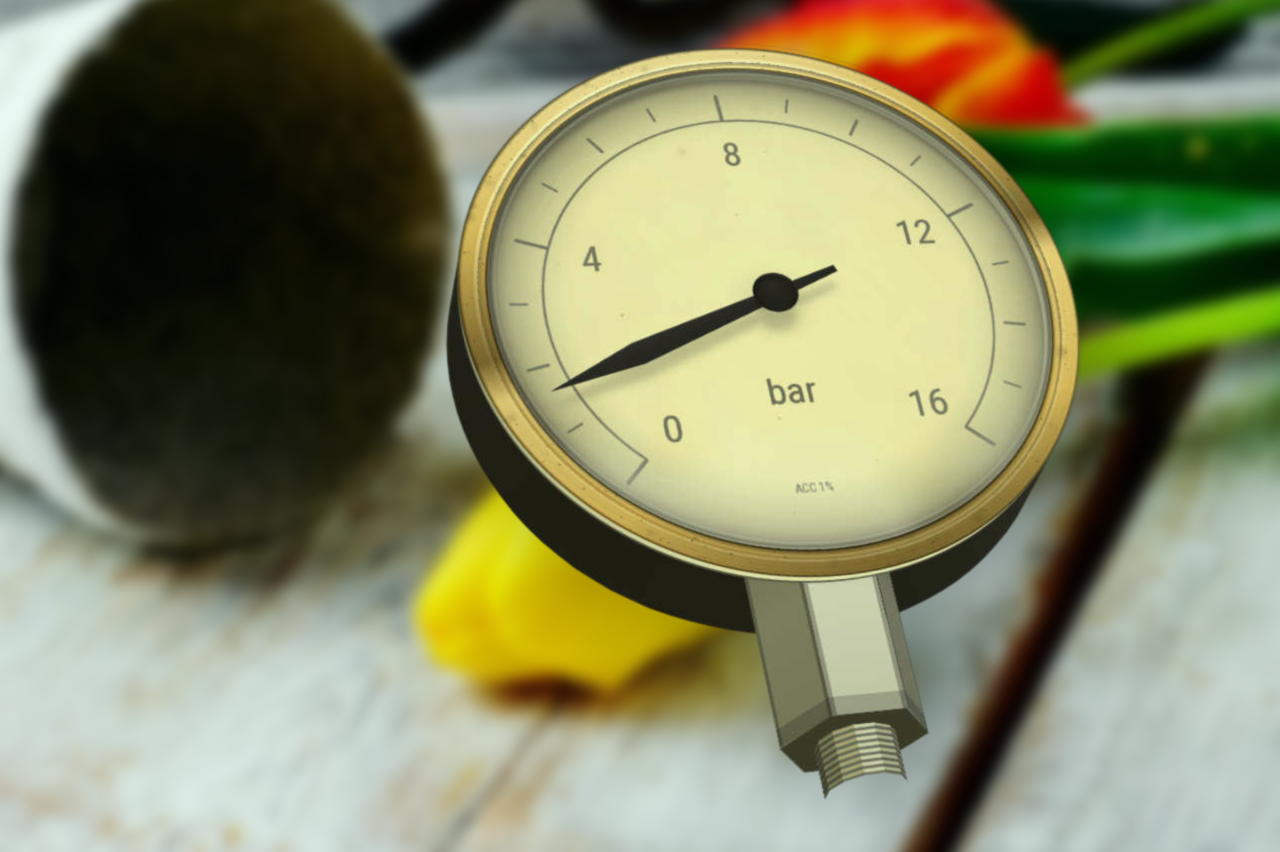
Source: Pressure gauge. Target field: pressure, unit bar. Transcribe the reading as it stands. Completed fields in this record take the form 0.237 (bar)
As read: 1.5 (bar)
